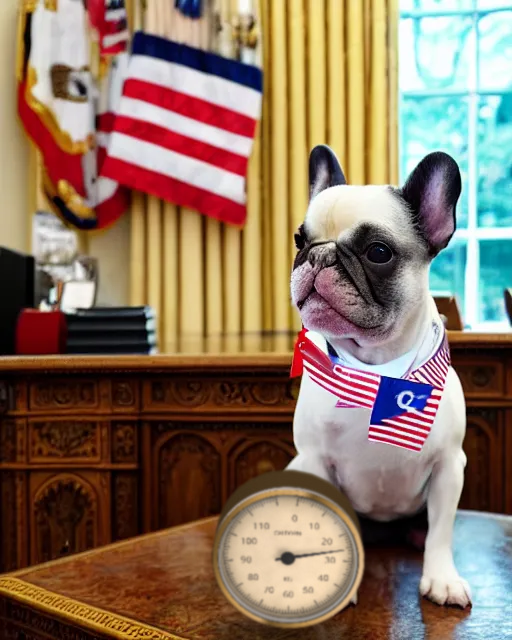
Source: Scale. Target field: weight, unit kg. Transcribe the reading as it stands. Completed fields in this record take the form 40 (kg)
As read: 25 (kg)
